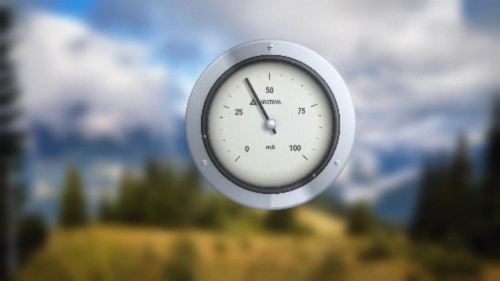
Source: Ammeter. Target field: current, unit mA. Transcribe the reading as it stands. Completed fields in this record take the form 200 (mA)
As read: 40 (mA)
